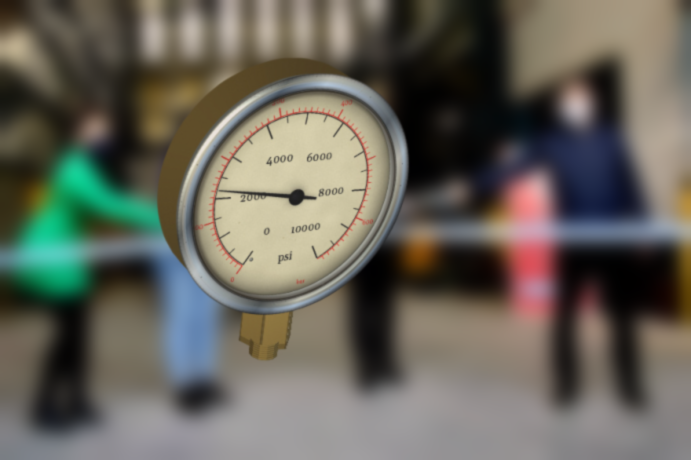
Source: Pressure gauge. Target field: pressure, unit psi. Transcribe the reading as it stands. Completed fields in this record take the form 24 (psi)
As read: 2250 (psi)
